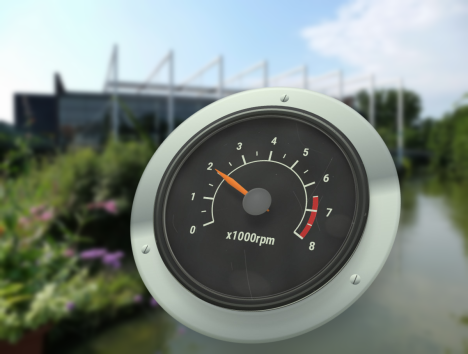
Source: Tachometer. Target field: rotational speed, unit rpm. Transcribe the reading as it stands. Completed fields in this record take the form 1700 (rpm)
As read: 2000 (rpm)
